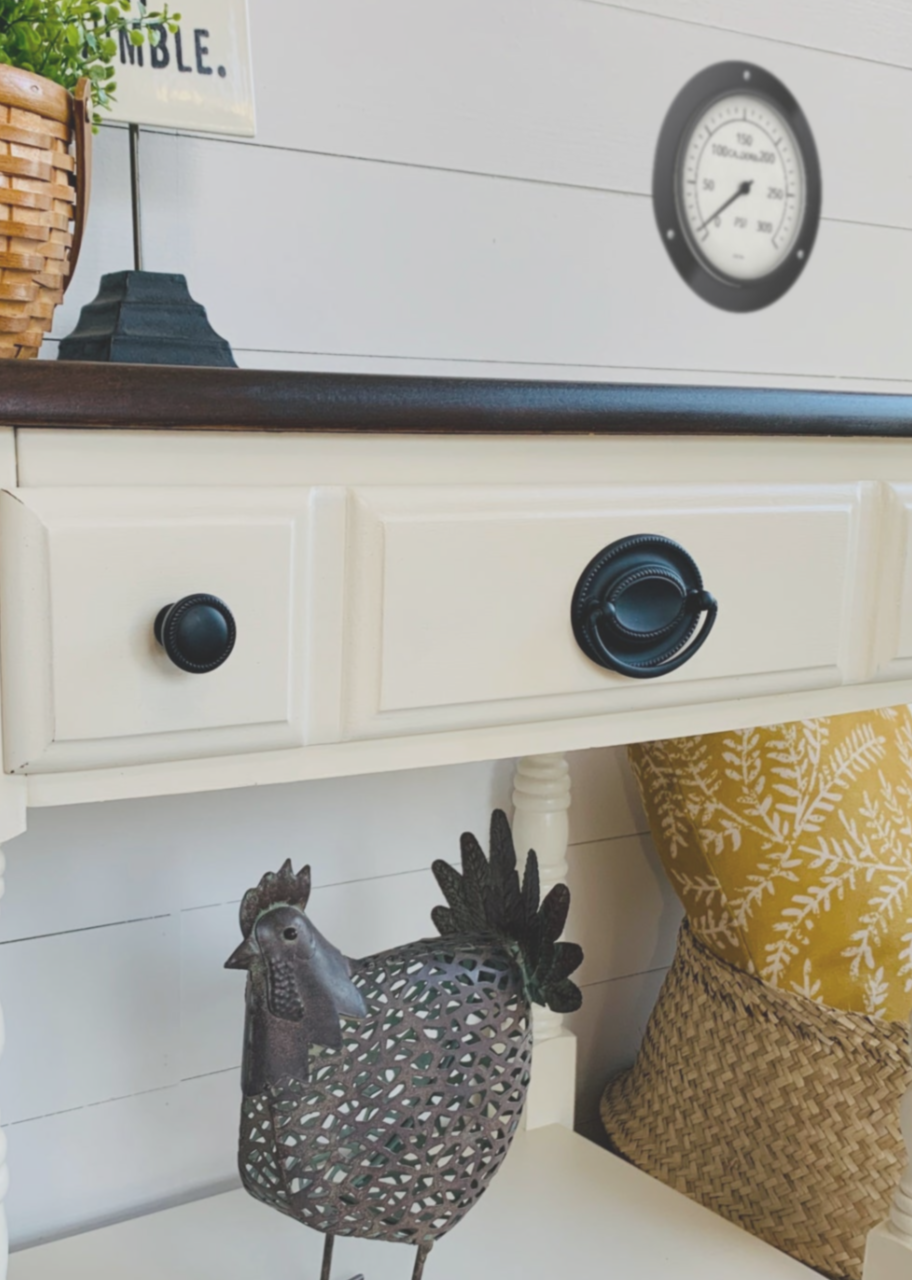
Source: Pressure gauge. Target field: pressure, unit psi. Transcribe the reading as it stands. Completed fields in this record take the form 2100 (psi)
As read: 10 (psi)
